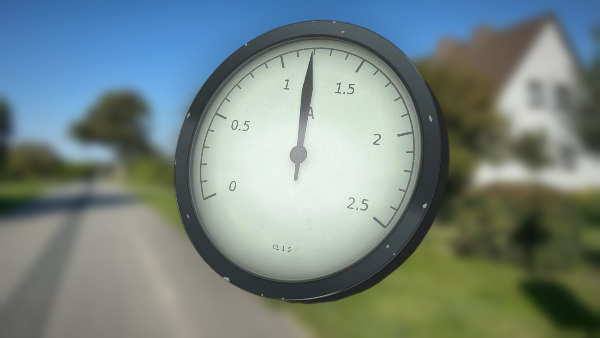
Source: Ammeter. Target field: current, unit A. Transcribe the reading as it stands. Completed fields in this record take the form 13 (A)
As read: 1.2 (A)
